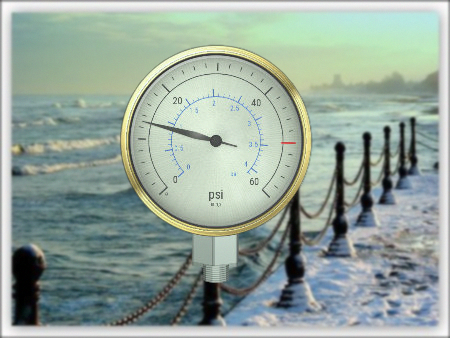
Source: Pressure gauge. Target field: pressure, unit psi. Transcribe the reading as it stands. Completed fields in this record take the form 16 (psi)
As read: 13 (psi)
